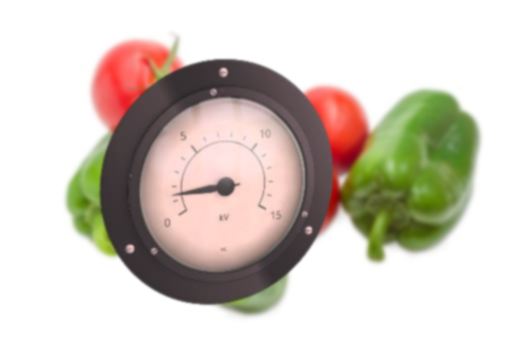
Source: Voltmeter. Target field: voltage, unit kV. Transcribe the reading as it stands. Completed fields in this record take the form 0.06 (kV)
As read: 1.5 (kV)
